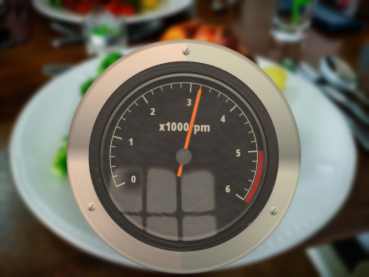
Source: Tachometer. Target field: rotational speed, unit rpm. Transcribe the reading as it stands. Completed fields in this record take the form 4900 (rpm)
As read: 3200 (rpm)
